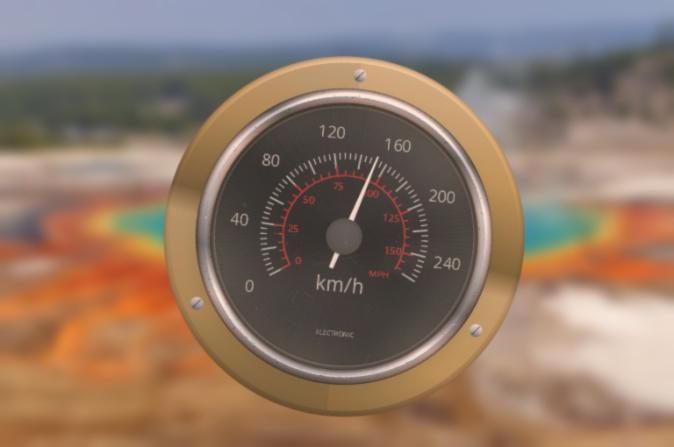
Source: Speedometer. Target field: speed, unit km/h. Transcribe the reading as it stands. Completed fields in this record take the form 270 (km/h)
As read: 152 (km/h)
